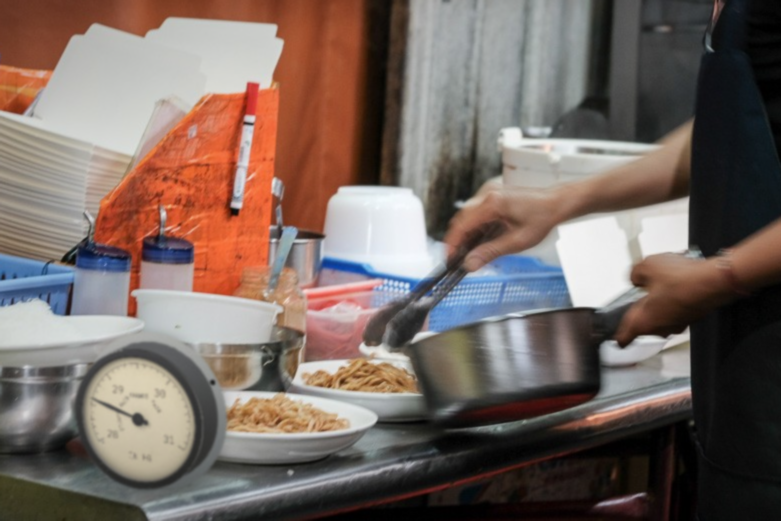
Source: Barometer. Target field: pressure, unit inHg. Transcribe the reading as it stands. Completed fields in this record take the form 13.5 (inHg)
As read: 28.6 (inHg)
